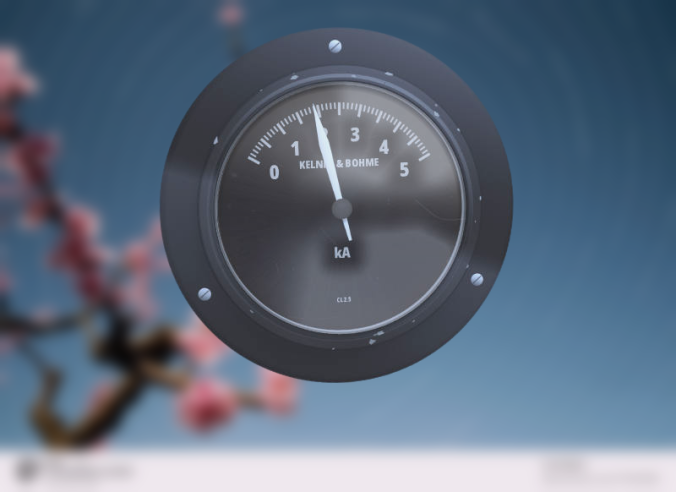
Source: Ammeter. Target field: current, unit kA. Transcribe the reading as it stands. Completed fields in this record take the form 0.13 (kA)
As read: 1.9 (kA)
